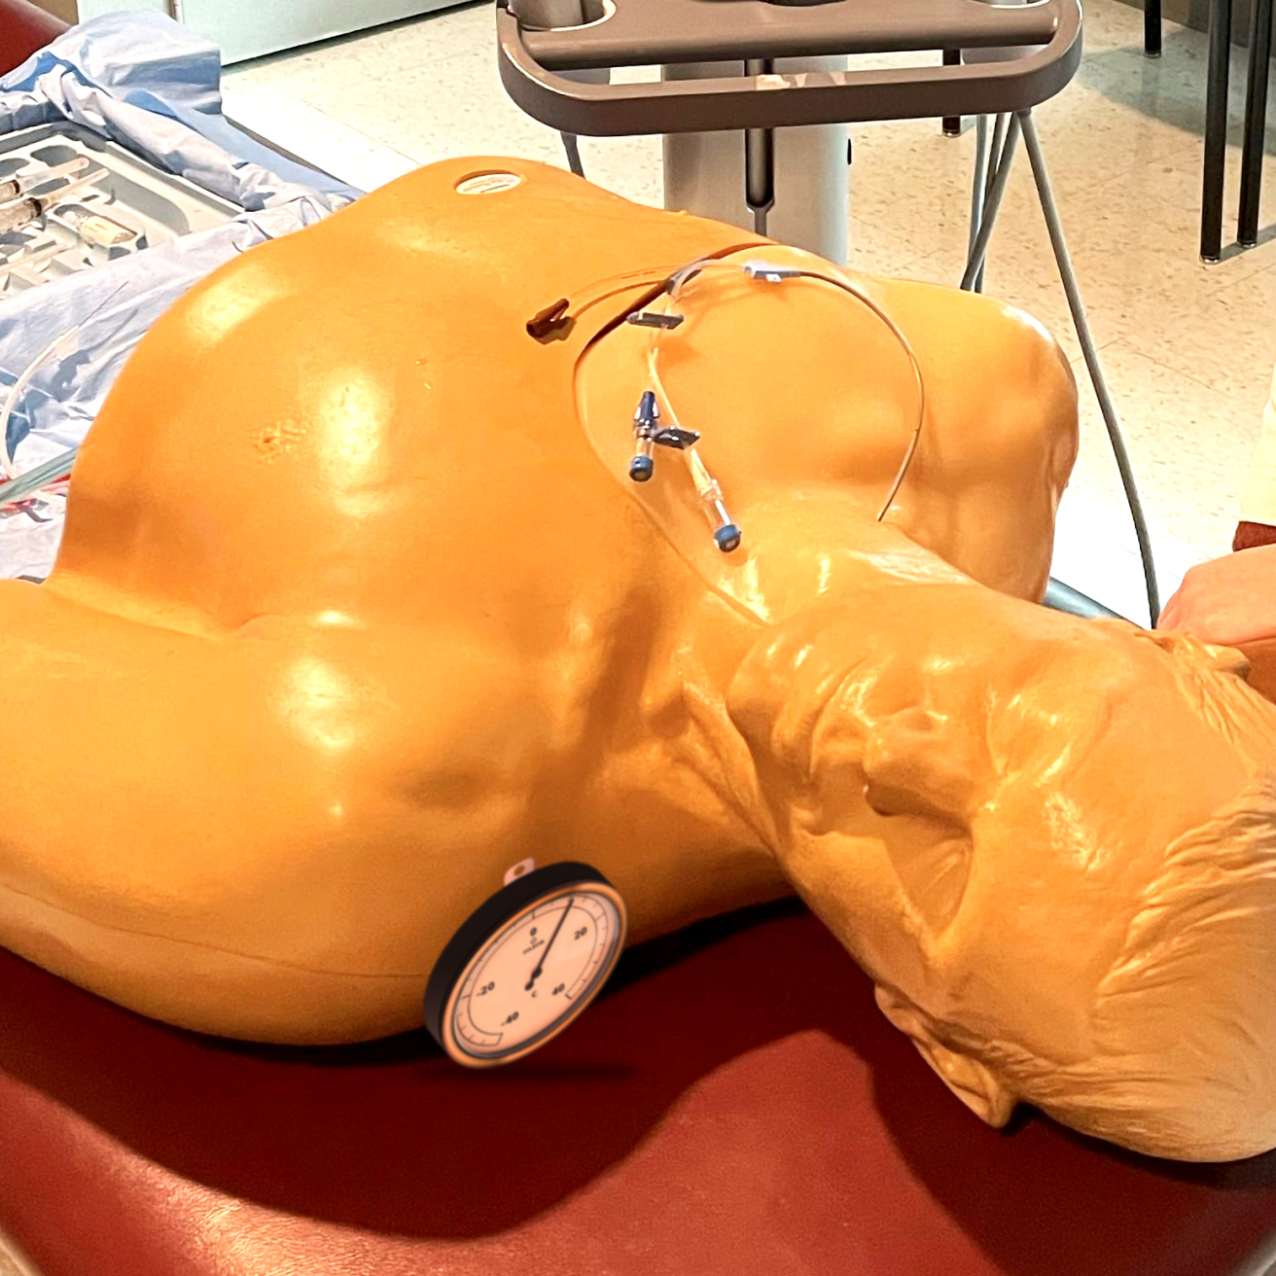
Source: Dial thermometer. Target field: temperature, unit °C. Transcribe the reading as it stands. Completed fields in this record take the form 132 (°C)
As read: 8 (°C)
